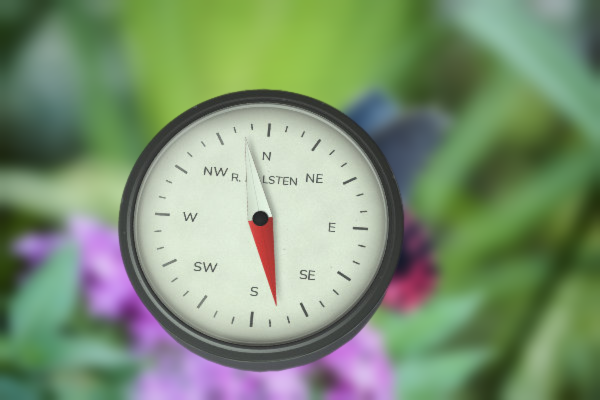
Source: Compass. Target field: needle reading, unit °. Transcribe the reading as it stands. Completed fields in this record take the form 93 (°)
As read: 165 (°)
